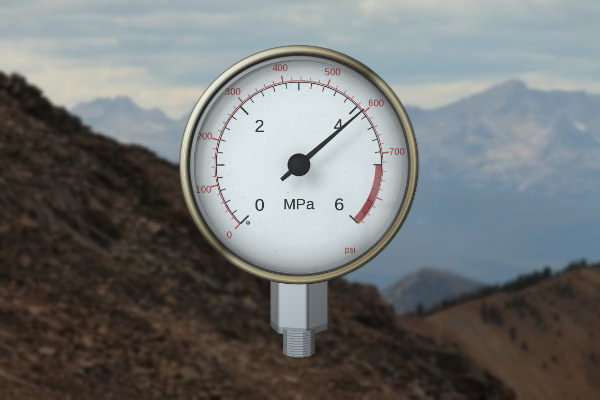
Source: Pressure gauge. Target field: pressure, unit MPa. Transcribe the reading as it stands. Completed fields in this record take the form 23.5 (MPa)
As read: 4.1 (MPa)
